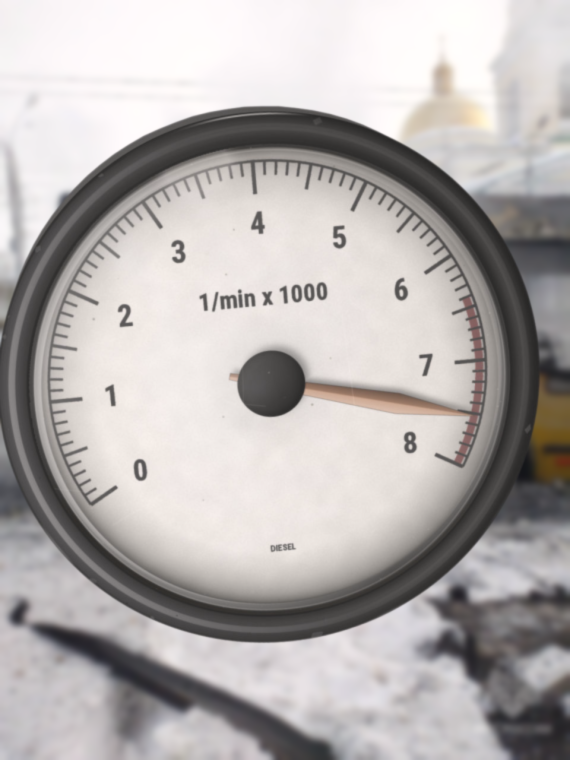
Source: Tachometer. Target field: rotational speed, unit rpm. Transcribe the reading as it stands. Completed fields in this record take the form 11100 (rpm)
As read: 7500 (rpm)
